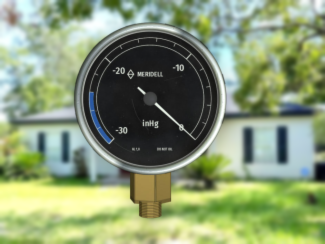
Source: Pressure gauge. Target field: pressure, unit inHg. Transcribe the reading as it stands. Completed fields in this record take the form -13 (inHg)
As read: 0 (inHg)
